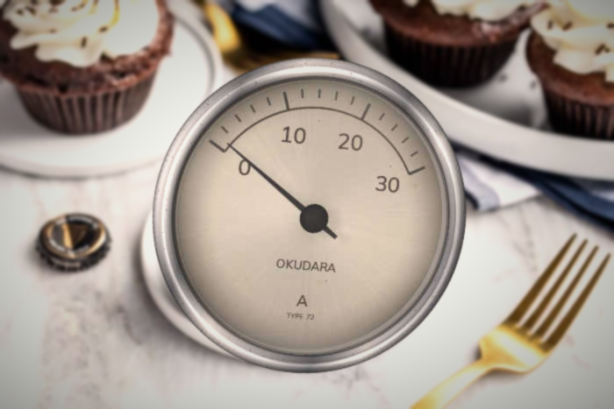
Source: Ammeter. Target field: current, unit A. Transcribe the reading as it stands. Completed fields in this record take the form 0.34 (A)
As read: 1 (A)
